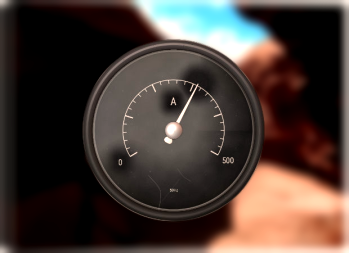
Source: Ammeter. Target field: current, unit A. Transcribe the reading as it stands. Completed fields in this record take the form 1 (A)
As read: 310 (A)
